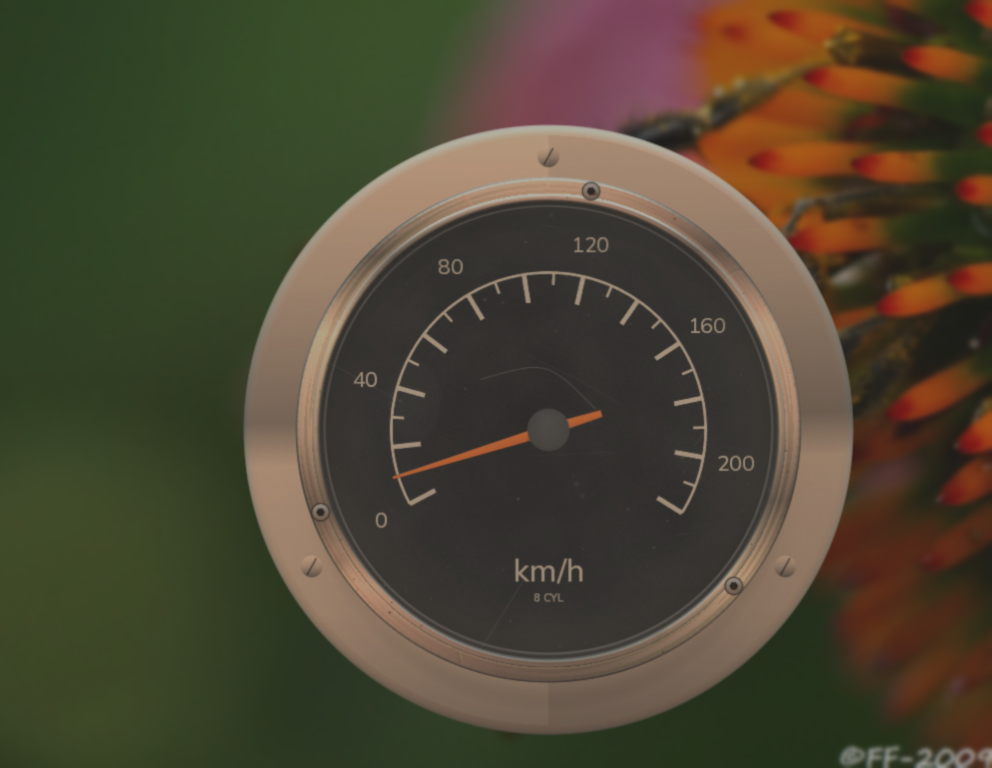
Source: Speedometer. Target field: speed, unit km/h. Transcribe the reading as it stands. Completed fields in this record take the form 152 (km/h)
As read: 10 (km/h)
